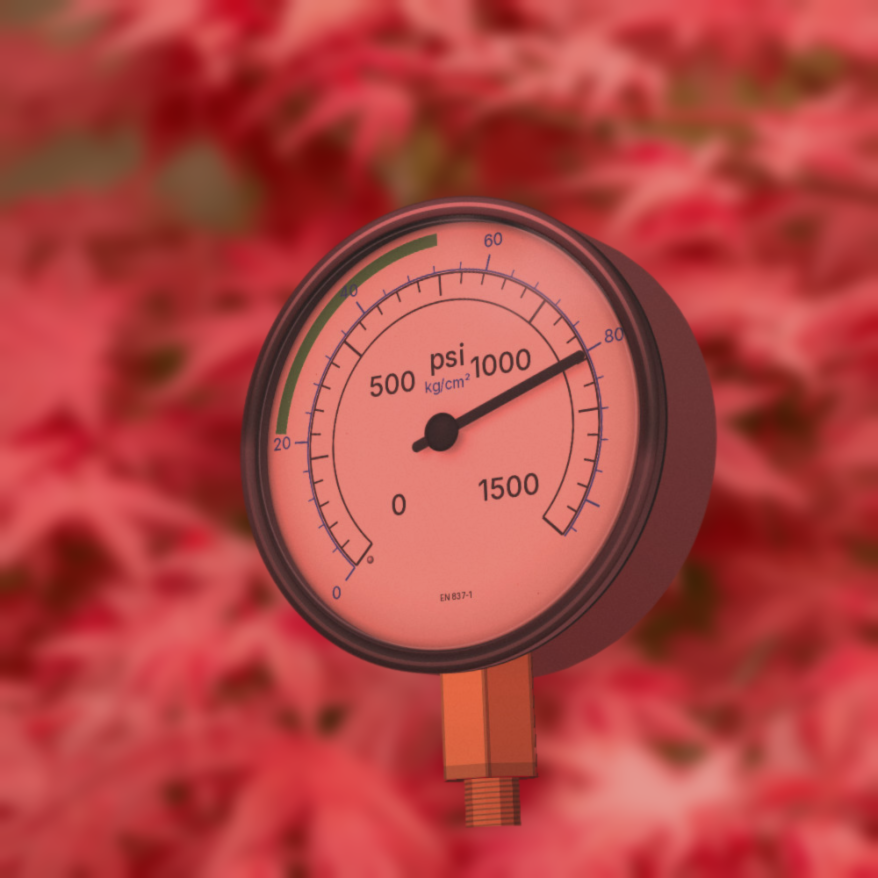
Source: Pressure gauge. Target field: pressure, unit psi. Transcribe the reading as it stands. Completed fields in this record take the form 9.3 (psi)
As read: 1150 (psi)
